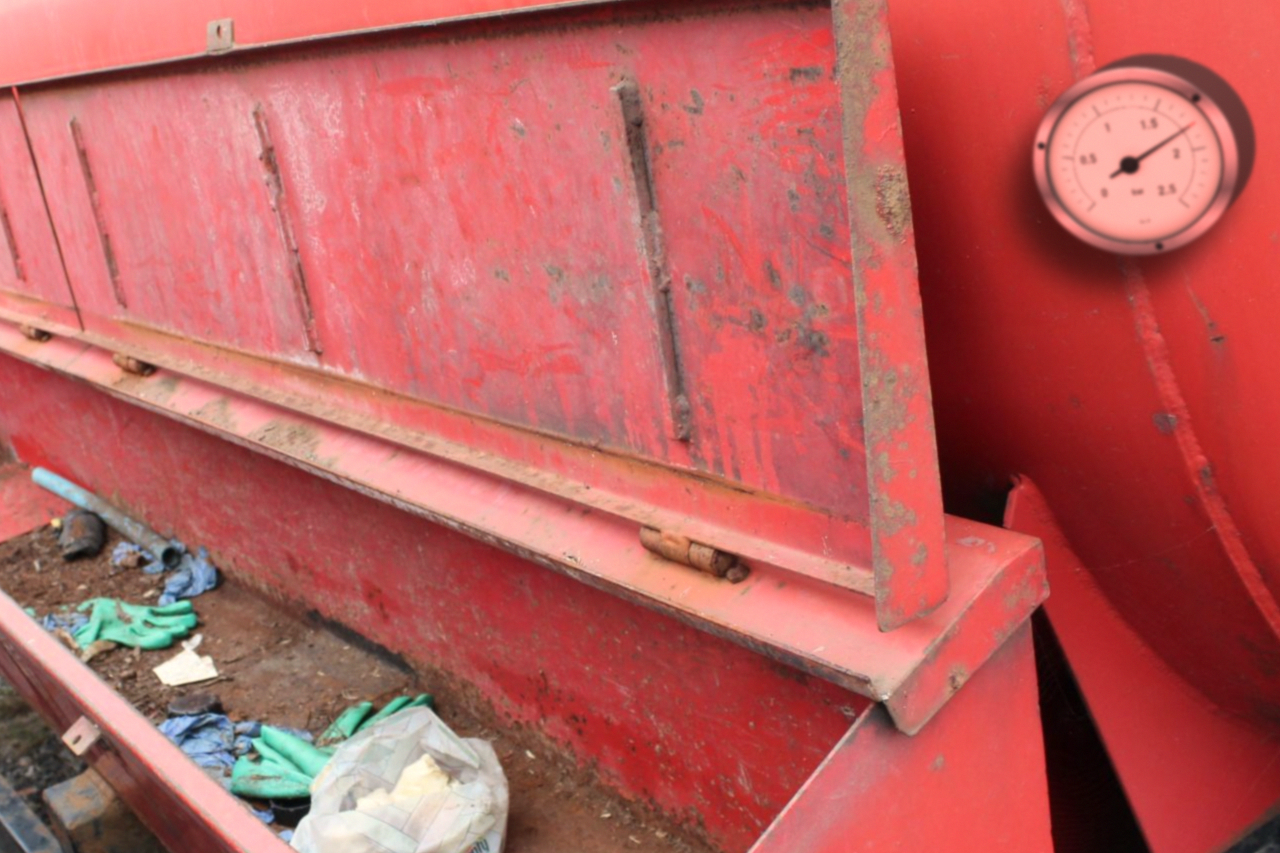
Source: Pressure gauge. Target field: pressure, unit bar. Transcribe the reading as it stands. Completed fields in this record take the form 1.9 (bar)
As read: 1.8 (bar)
